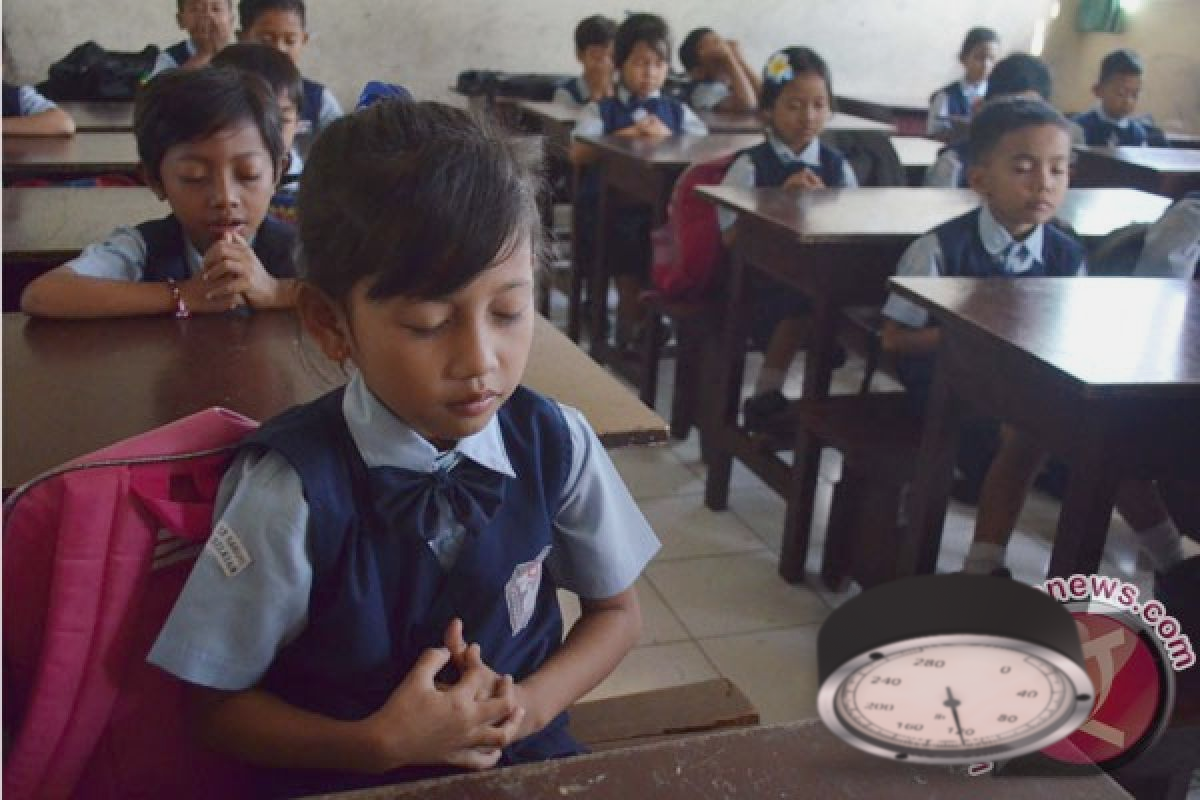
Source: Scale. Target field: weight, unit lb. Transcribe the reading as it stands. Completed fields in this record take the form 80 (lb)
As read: 120 (lb)
